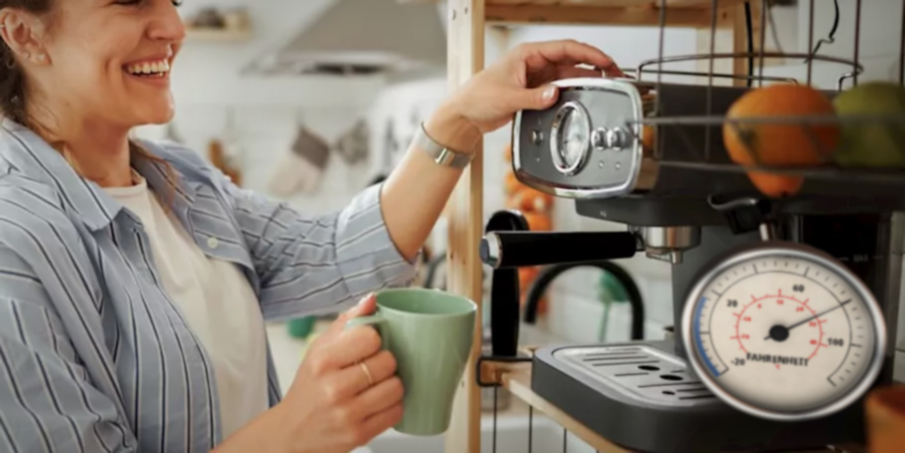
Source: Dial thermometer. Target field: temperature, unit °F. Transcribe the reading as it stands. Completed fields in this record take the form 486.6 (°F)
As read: 80 (°F)
